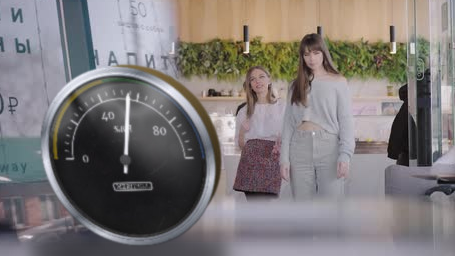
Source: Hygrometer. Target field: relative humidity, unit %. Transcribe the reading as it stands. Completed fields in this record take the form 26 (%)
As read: 56 (%)
